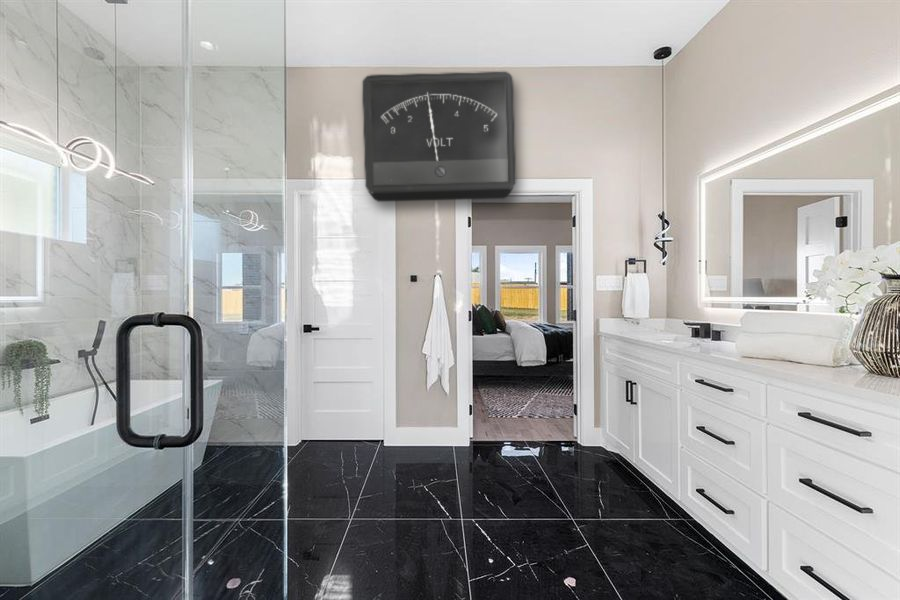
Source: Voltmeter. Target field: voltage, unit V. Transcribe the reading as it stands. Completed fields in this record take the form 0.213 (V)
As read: 3 (V)
